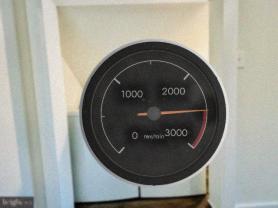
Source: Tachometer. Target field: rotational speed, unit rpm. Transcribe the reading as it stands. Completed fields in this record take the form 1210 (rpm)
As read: 2500 (rpm)
